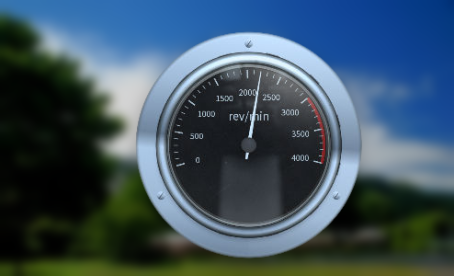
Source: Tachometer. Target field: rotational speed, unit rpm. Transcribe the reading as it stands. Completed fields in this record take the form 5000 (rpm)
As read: 2200 (rpm)
